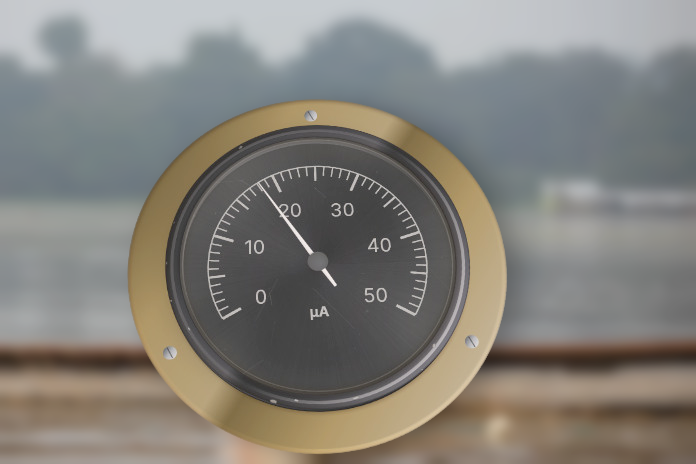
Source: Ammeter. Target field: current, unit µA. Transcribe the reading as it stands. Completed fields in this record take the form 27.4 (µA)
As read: 18 (µA)
